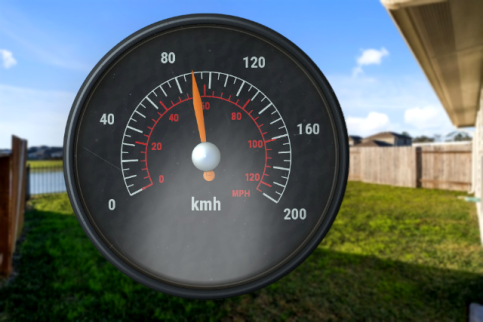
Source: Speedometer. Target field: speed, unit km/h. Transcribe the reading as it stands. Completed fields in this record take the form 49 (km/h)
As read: 90 (km/h)
